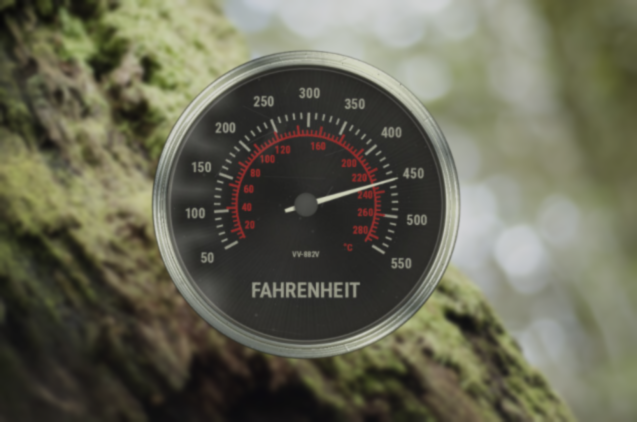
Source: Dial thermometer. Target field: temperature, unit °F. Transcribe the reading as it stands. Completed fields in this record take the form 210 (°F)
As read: 450 (°F)
